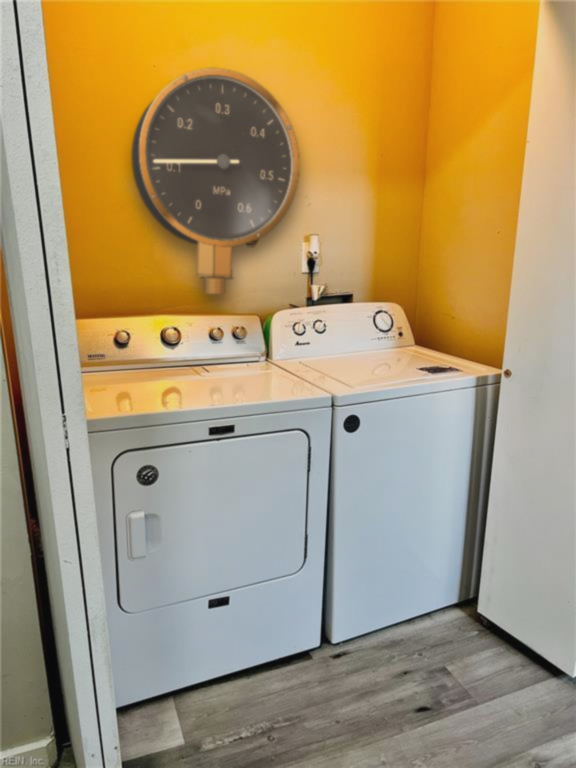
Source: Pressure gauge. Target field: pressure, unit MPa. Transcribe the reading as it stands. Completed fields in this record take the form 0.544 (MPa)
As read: 0.11 (MPa)
